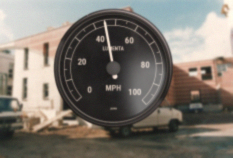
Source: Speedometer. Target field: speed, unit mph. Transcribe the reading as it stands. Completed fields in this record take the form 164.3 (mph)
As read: 45 (mph)
